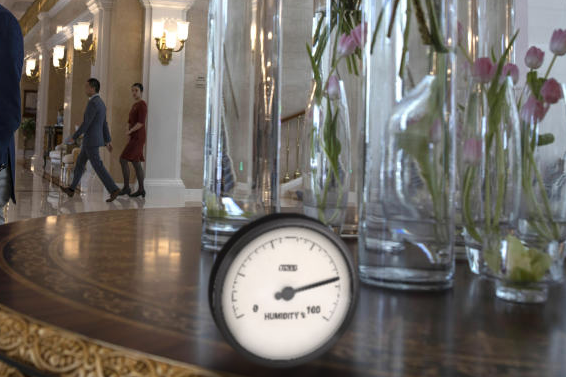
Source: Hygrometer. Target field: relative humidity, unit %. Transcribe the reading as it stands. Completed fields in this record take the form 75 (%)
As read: 80 (%)
